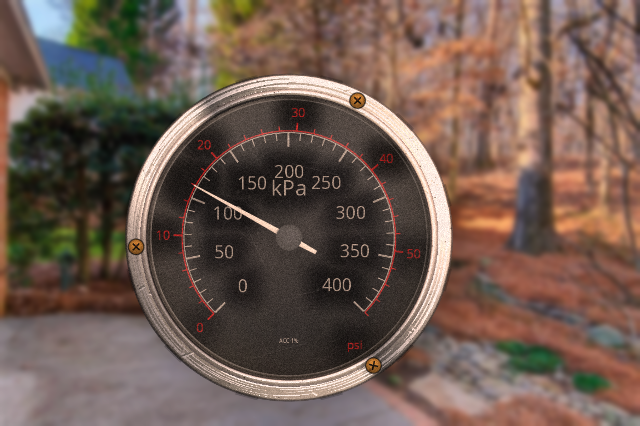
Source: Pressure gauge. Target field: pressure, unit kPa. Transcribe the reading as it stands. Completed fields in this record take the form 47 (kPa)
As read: 110 (kPa)
